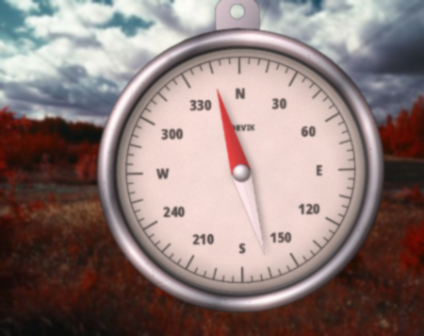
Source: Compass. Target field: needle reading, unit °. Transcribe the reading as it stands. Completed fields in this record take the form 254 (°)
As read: 345 (°)
